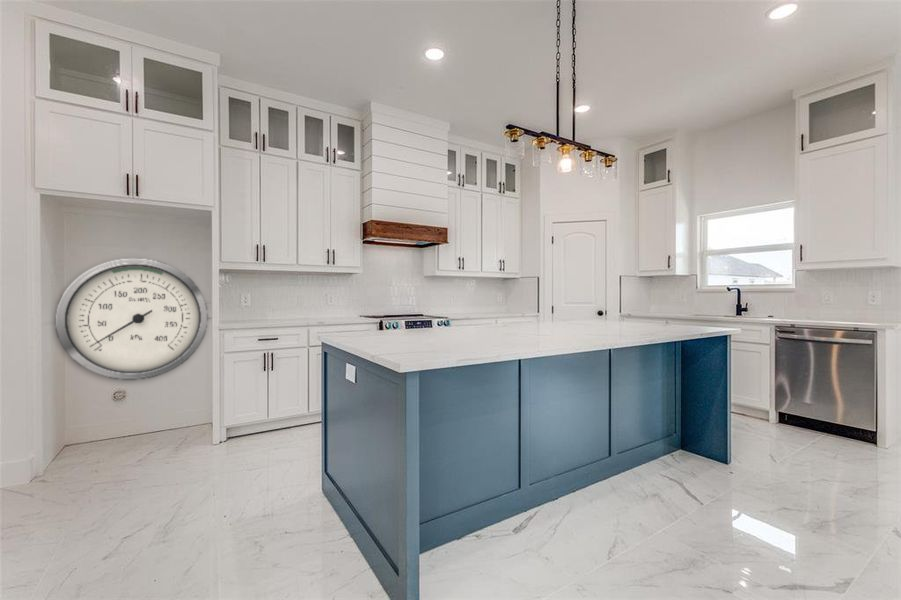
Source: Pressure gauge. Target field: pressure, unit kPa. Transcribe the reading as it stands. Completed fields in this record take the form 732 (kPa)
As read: 10 (kPa)
